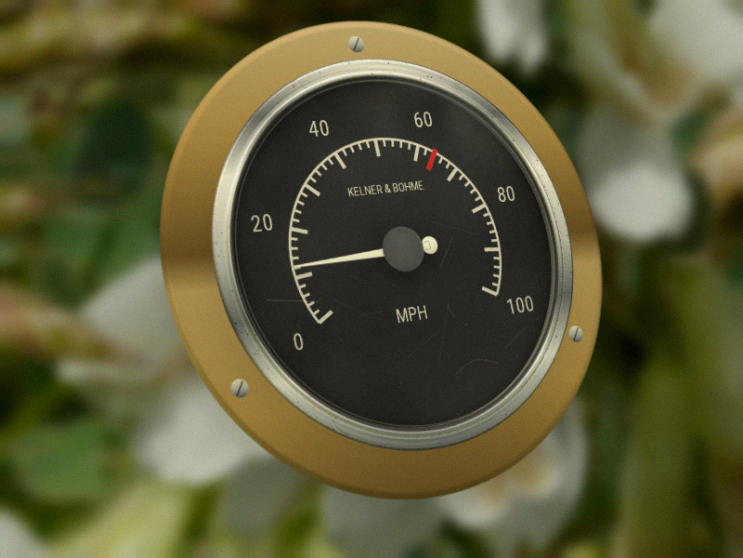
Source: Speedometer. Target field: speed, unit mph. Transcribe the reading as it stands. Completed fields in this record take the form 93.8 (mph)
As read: 12 (mph)
